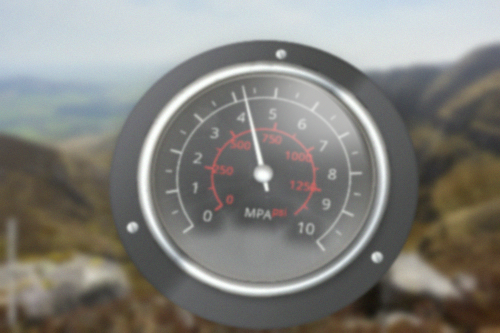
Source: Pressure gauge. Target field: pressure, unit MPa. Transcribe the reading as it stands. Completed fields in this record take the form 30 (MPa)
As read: 4.25 (MPa)
